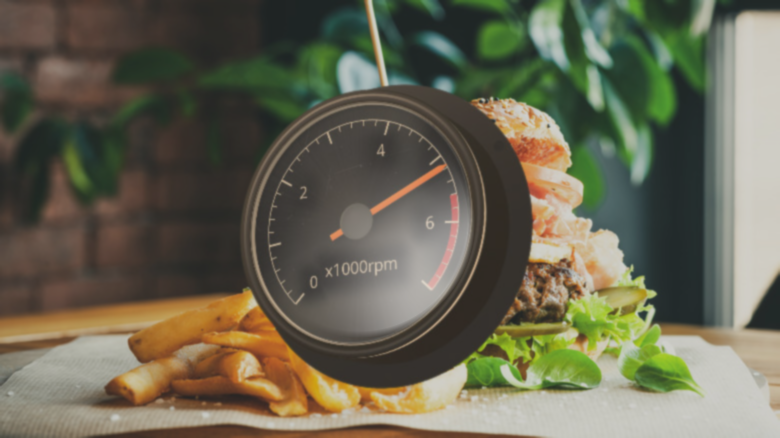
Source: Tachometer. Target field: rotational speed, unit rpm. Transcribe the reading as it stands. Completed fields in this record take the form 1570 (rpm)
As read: 5200 (rpm)
